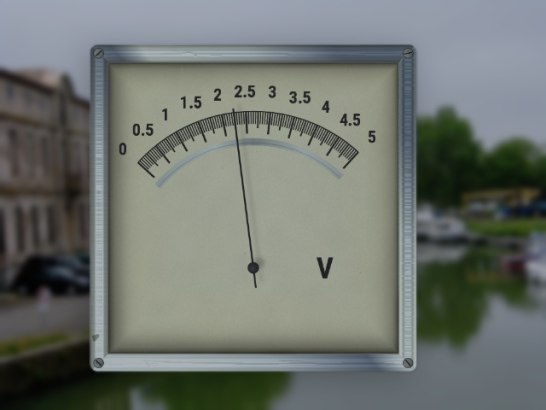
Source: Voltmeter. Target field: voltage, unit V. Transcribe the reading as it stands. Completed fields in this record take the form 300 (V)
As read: 2.25 (V)
